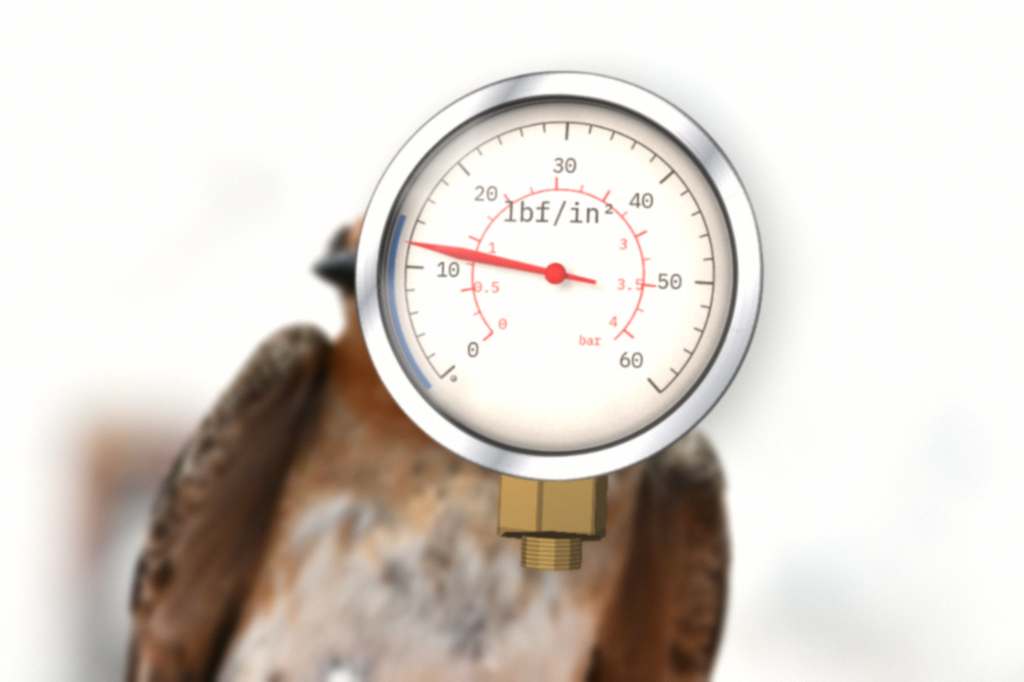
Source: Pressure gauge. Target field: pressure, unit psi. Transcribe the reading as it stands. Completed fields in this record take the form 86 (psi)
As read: 12 (psi)
